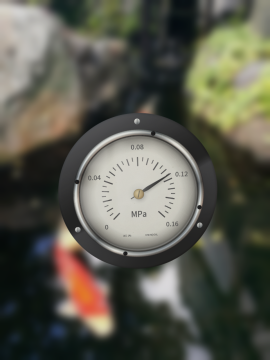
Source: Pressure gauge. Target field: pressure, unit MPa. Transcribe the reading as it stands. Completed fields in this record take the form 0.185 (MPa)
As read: 0.115 (MPa)
